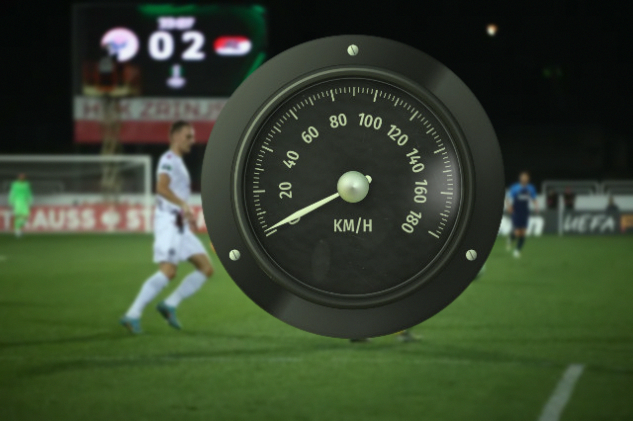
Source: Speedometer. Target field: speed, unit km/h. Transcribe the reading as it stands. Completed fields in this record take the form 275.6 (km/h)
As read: 2 (km/h)
